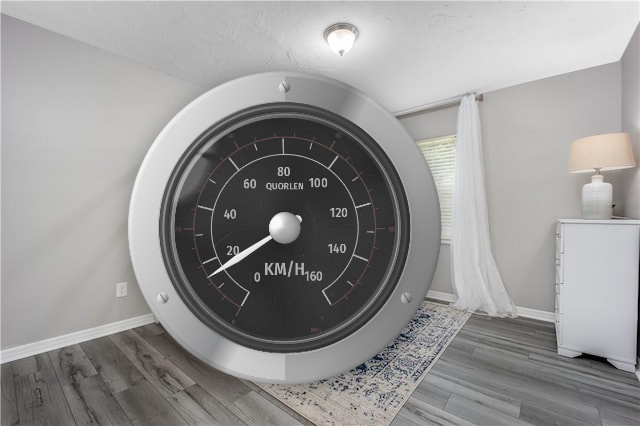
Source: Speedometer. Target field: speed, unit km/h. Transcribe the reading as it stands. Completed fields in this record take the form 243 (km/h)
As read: 15 (km/h)
